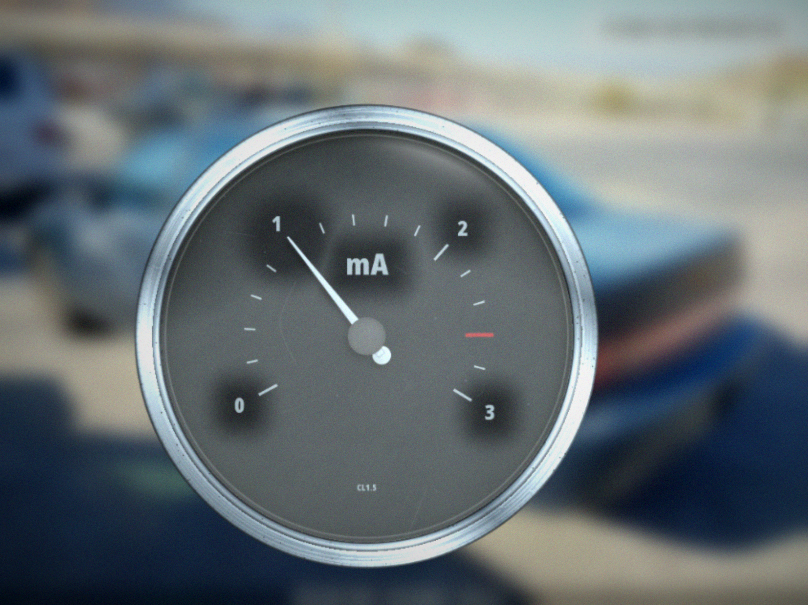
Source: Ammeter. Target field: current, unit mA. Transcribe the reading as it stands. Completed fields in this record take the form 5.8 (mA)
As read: 1 (mA)
